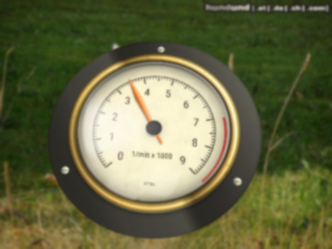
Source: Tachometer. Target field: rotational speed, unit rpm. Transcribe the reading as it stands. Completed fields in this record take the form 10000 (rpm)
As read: 3500 (rpm)
